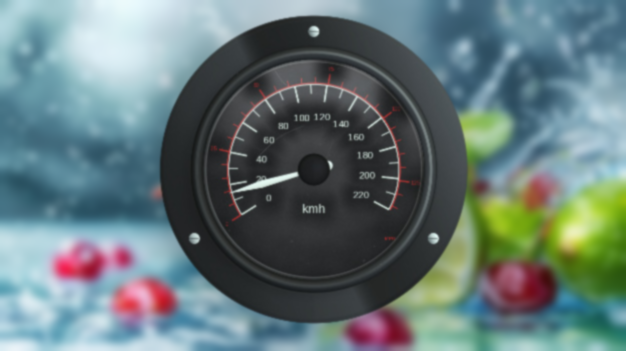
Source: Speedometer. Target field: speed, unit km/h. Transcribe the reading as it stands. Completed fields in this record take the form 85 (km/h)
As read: 15 (km/h)
